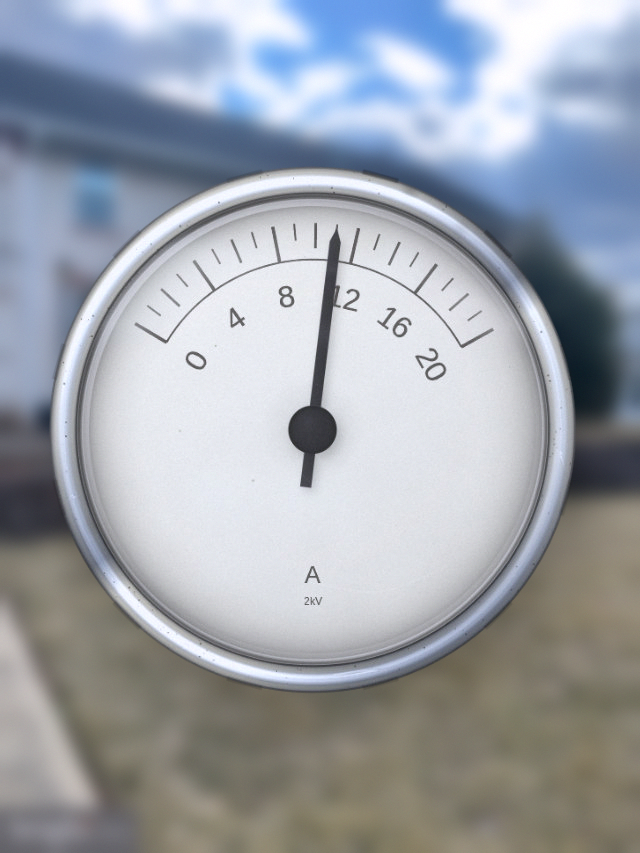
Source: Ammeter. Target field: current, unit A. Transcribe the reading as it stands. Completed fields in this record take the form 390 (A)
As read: 11 (A)
